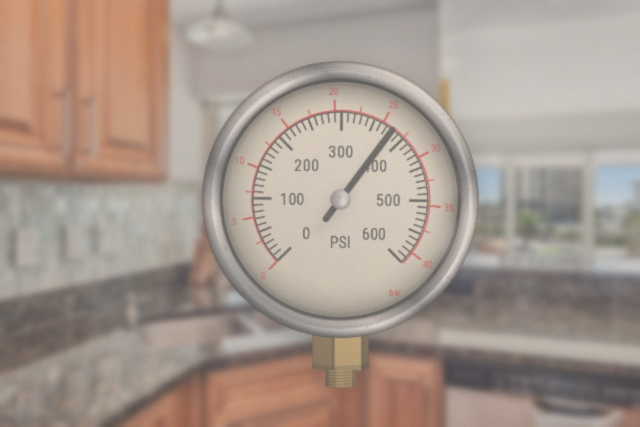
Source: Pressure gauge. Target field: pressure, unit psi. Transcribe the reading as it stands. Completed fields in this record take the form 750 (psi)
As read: 380 (psi)
